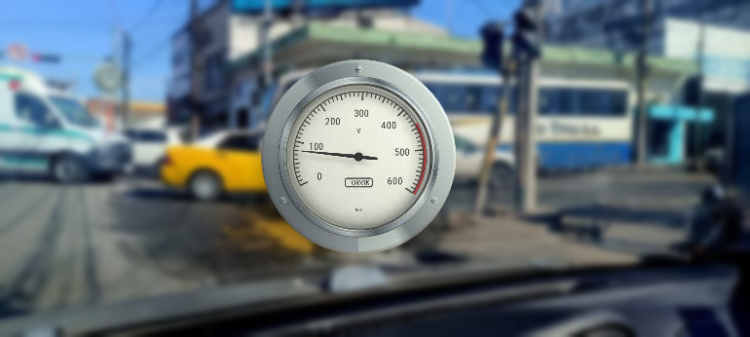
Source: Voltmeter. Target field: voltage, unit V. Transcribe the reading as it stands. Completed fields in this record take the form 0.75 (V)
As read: 80 (V)
